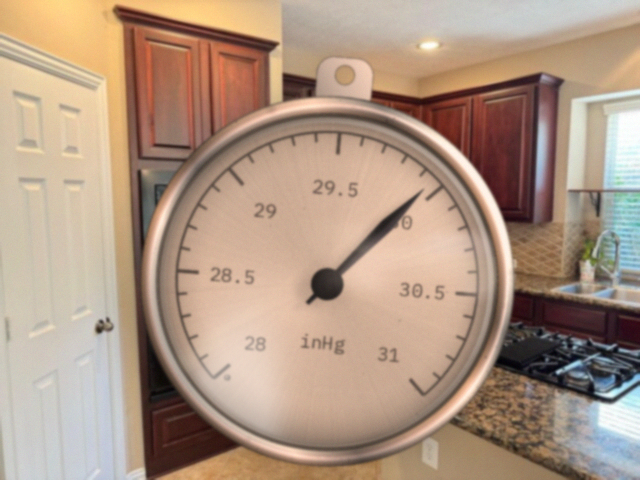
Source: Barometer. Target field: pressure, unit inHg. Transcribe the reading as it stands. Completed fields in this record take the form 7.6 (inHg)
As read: 29.95 (inHg)
